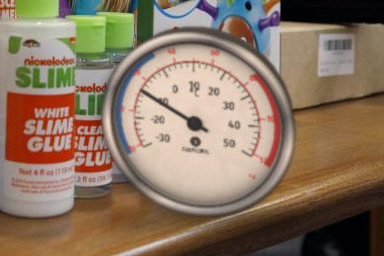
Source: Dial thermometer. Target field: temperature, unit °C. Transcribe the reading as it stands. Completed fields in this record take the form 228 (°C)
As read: -10 (°C)
